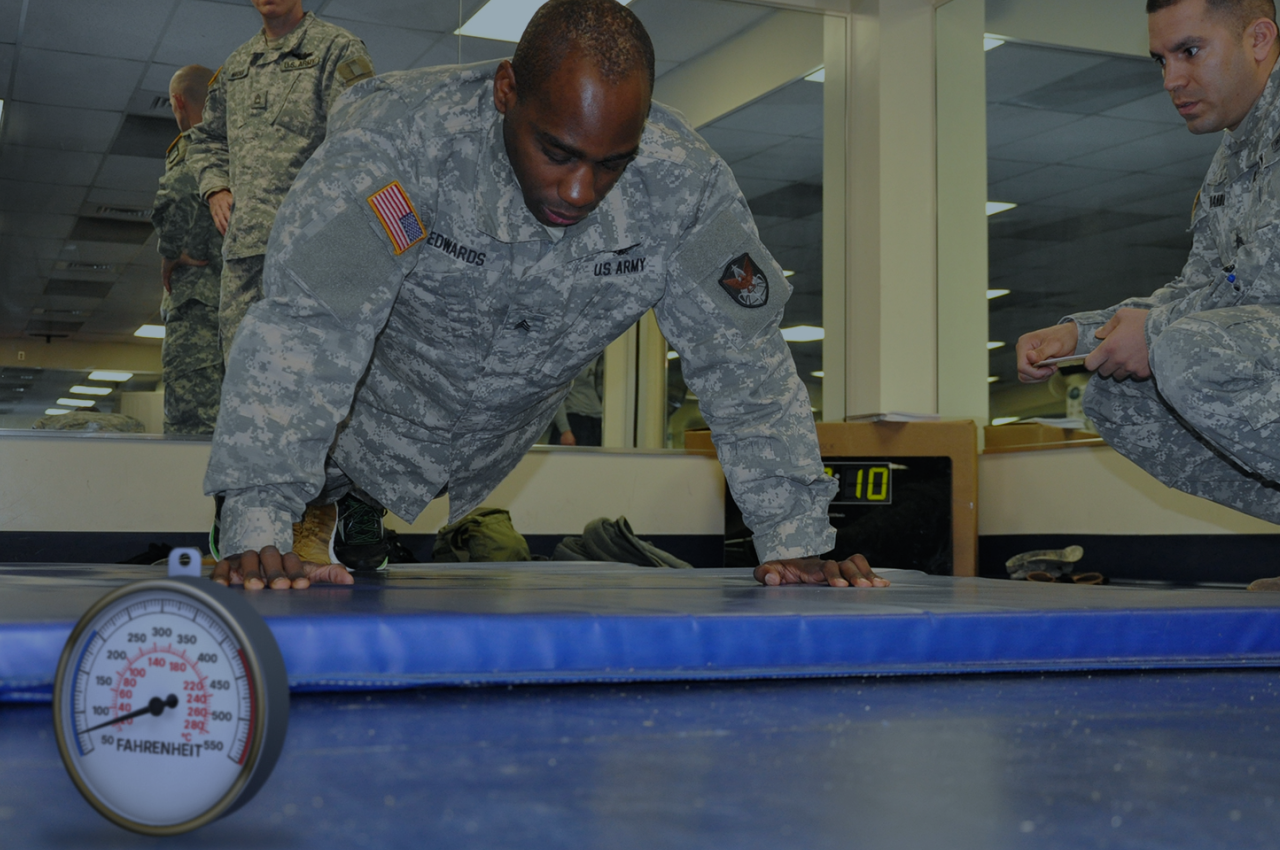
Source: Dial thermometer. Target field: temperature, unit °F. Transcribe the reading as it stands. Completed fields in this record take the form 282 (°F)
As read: 75 (°F)
